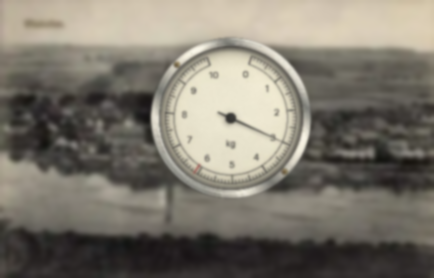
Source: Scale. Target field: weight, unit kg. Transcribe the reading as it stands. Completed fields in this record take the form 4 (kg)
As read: 3 (kg)
